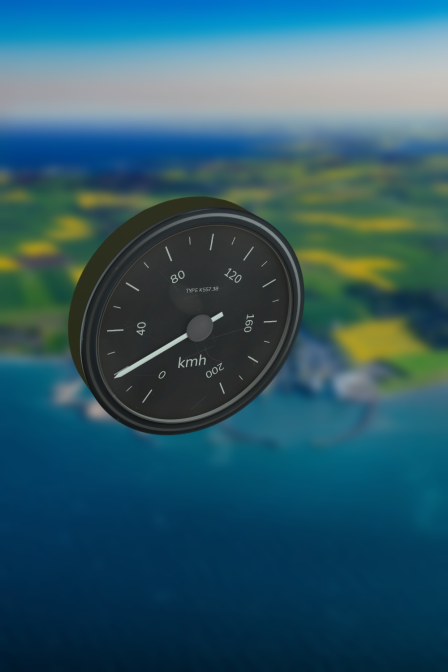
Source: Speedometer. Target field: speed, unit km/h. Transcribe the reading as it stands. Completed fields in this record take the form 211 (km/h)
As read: 20 (km/h)
